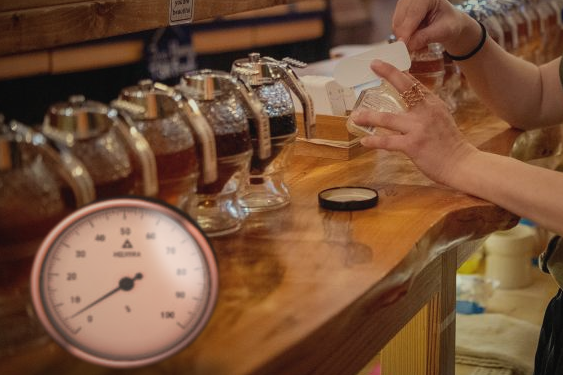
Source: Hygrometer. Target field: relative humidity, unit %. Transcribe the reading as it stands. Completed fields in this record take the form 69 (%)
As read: 5 (%)
